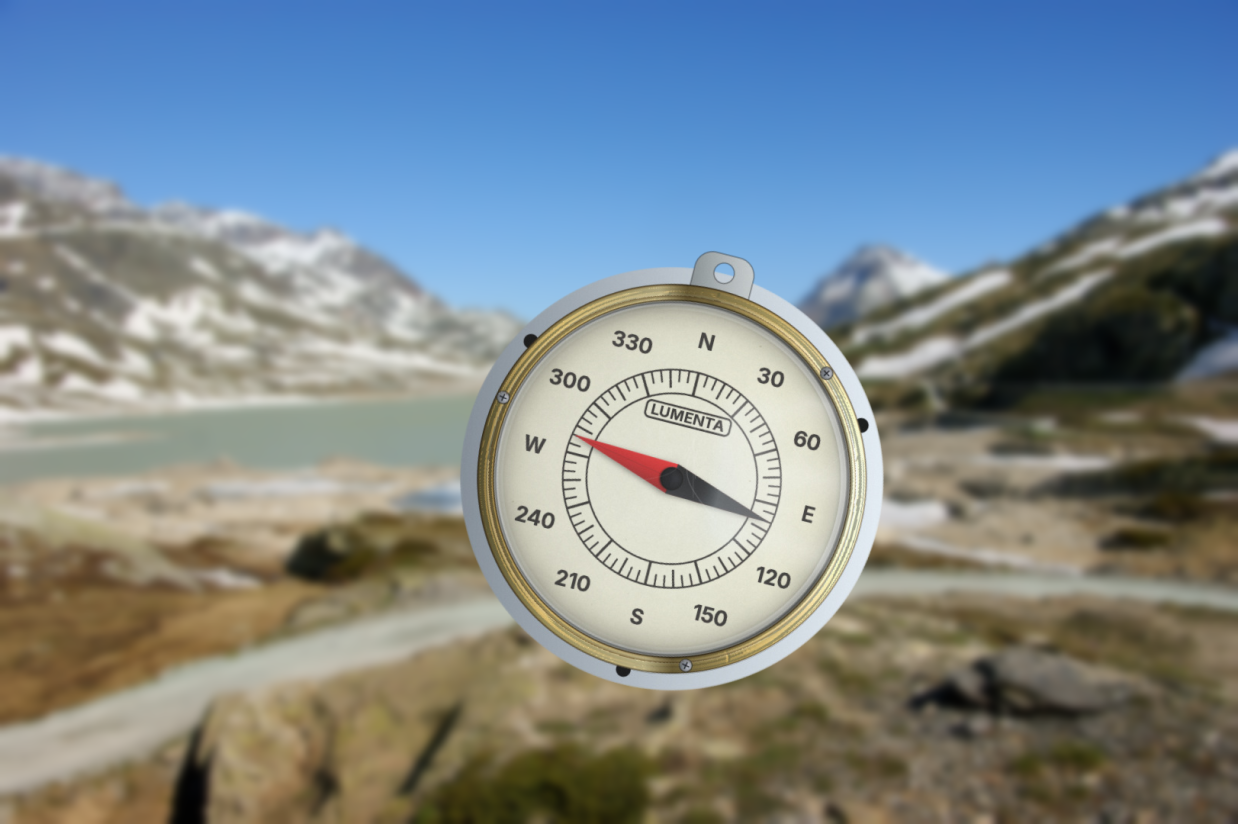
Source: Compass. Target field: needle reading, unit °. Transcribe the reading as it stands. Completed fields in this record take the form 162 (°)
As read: 280 (°)
